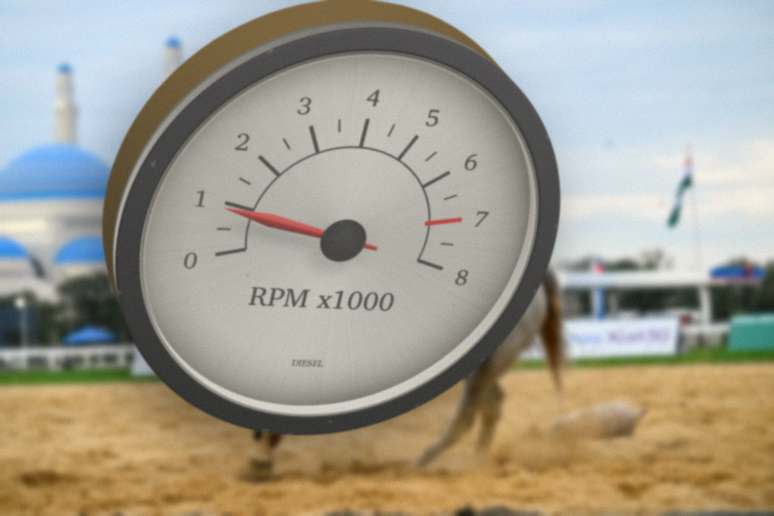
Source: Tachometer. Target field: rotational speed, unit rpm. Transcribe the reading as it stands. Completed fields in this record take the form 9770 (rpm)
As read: 1000 (rpm)
